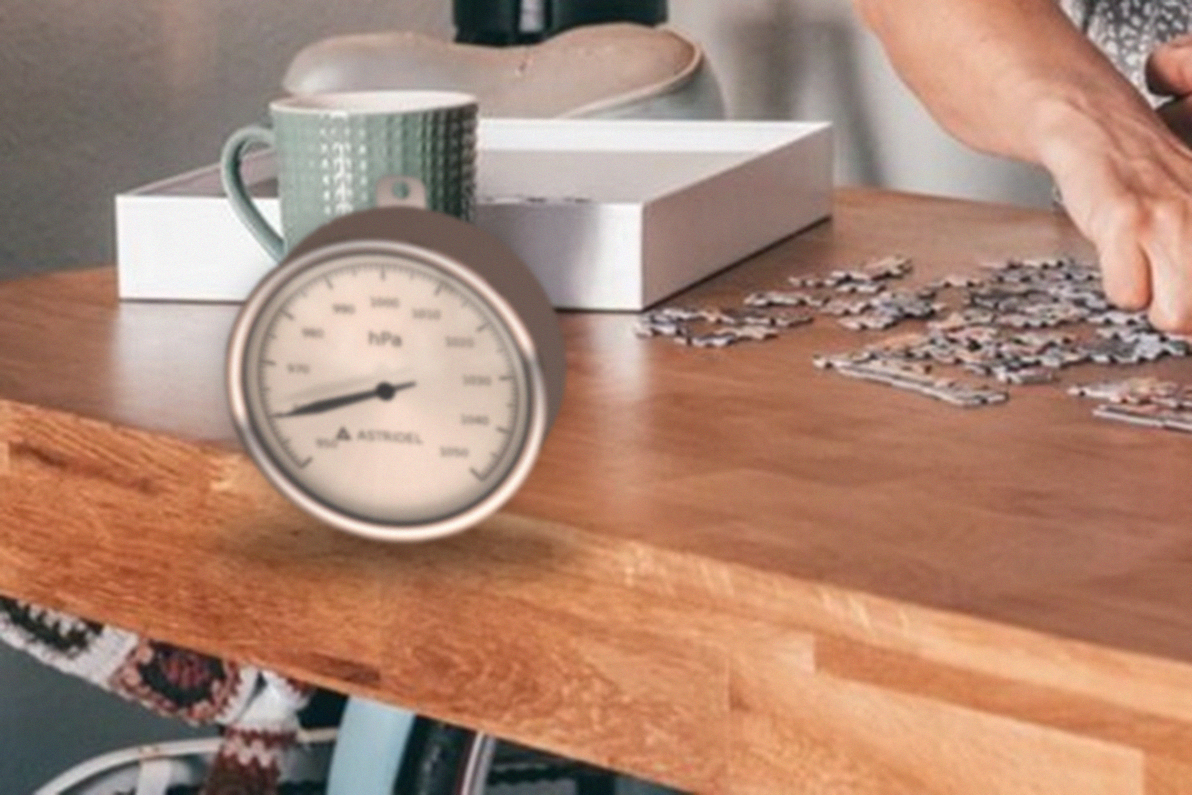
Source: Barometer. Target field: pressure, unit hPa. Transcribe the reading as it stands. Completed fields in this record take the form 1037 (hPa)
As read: 960 (hPa)
